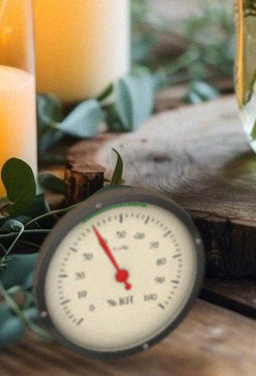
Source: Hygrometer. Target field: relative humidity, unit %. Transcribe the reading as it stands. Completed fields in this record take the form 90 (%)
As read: 40 (%)
